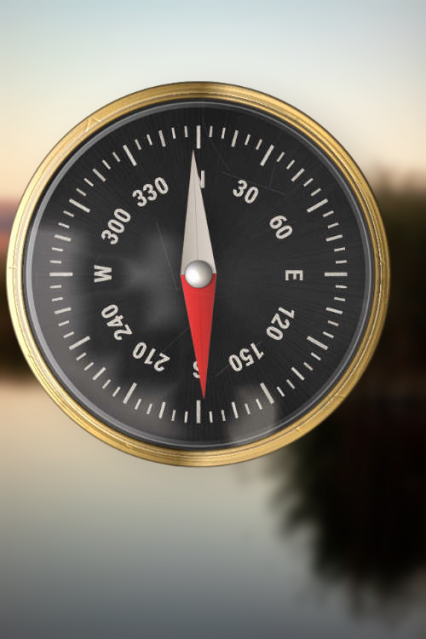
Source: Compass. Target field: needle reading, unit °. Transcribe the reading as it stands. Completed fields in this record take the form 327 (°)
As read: 177.5 (°)
